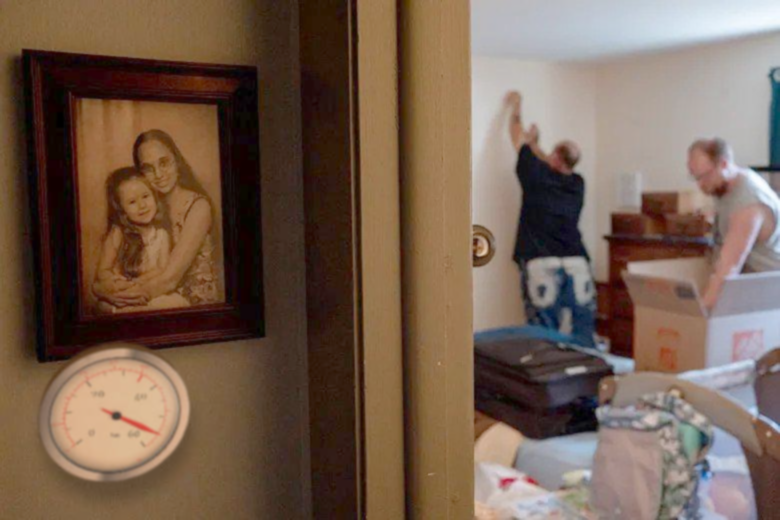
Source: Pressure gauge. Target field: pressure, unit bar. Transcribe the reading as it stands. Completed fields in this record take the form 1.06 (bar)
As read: 55 (bar)
